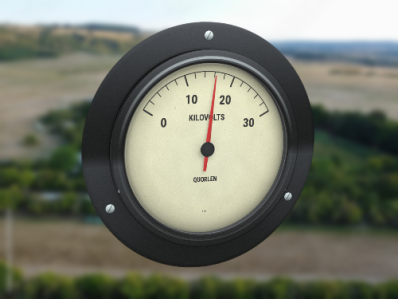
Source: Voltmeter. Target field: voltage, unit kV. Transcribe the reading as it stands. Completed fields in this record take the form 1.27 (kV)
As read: 16 (kV)
